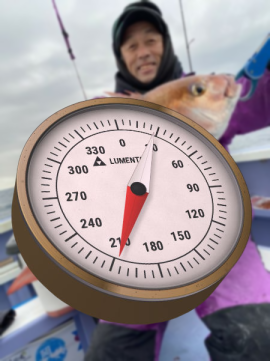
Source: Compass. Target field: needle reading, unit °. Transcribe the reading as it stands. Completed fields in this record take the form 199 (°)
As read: 207.5 (°)
